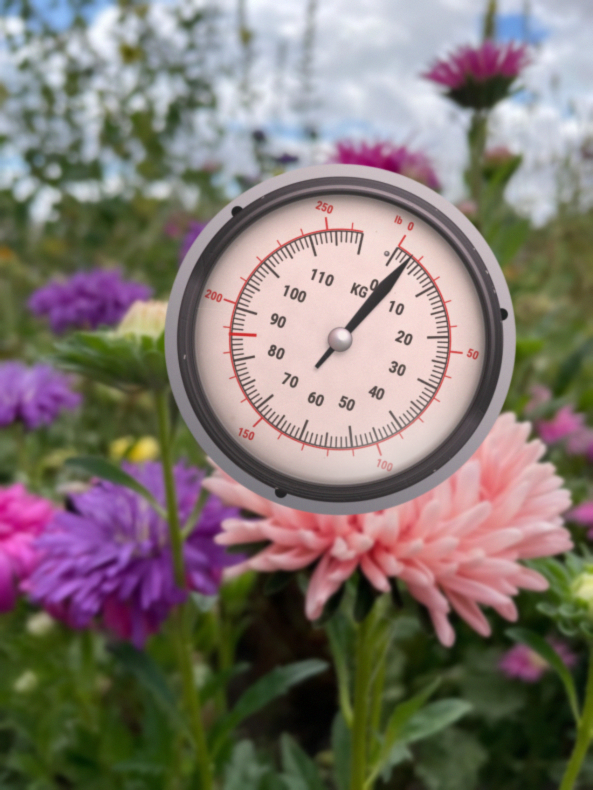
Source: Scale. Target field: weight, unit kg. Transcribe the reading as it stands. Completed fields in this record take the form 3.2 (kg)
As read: 3 (kg)
